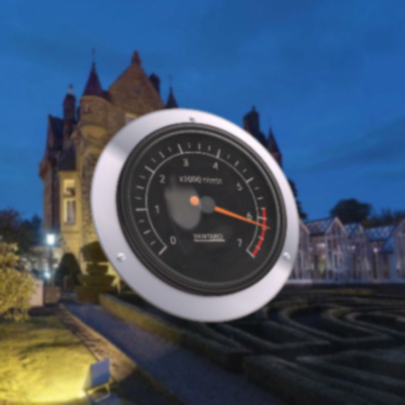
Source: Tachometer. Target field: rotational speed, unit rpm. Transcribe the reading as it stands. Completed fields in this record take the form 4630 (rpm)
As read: 6250 (rpm)
